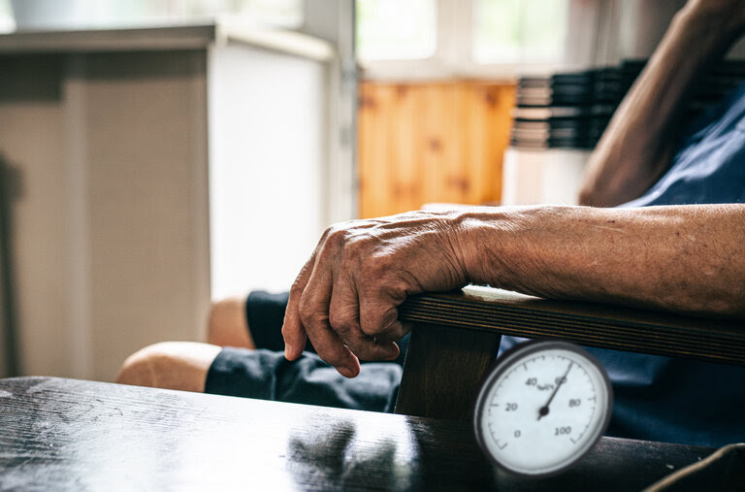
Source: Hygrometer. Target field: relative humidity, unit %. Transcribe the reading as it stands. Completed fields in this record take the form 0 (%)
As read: 60 (%)
